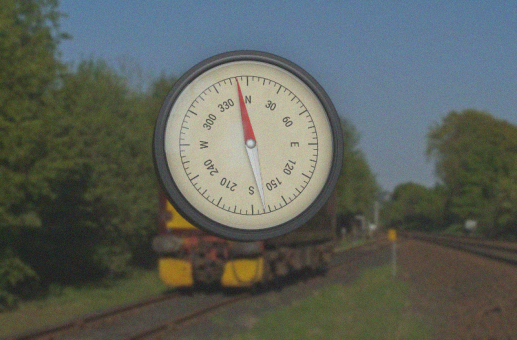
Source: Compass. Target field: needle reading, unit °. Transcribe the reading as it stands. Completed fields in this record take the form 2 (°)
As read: 350 (°)
